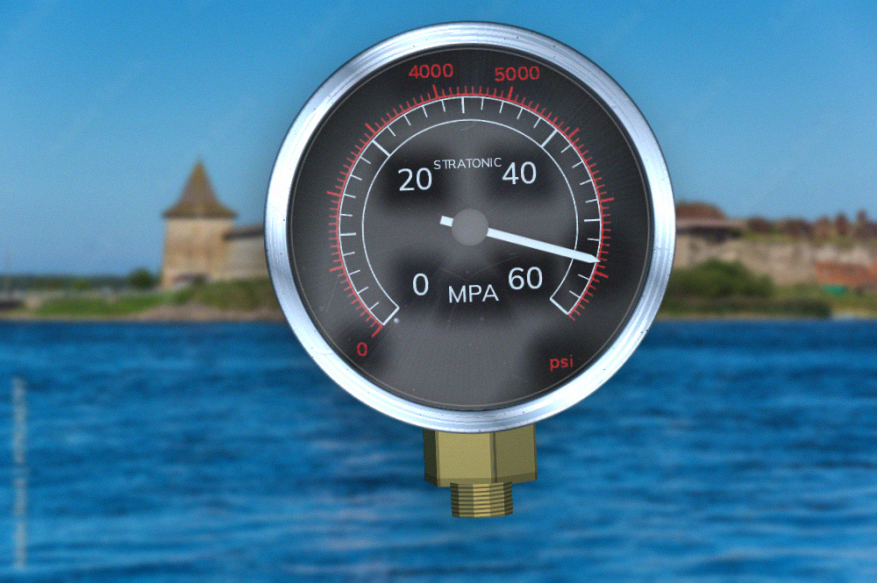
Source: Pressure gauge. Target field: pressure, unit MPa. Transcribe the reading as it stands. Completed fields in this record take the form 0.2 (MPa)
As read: 54 (MPa)
